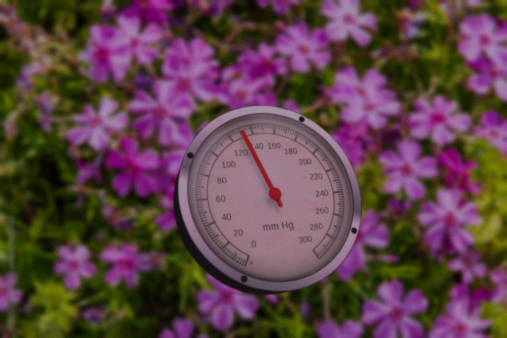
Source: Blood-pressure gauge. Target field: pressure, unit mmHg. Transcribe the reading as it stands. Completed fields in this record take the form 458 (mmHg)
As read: 130 (mmHg)
